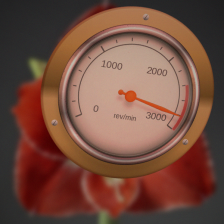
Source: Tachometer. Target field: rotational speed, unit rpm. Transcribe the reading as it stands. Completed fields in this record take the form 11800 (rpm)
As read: 2800 (rpm)
